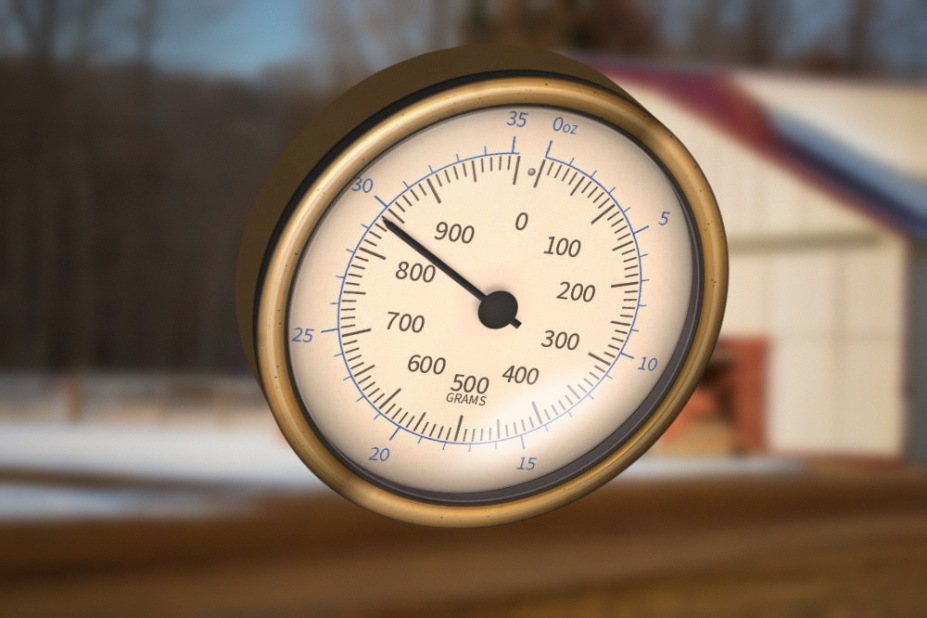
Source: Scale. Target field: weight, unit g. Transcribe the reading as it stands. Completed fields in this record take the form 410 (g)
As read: 840 (g)
